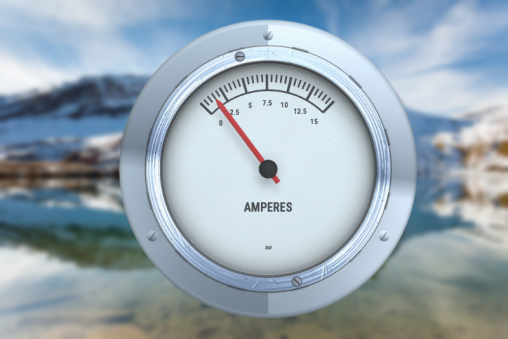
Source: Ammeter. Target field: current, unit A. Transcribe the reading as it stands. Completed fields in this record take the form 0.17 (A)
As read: 1.5 (A)
